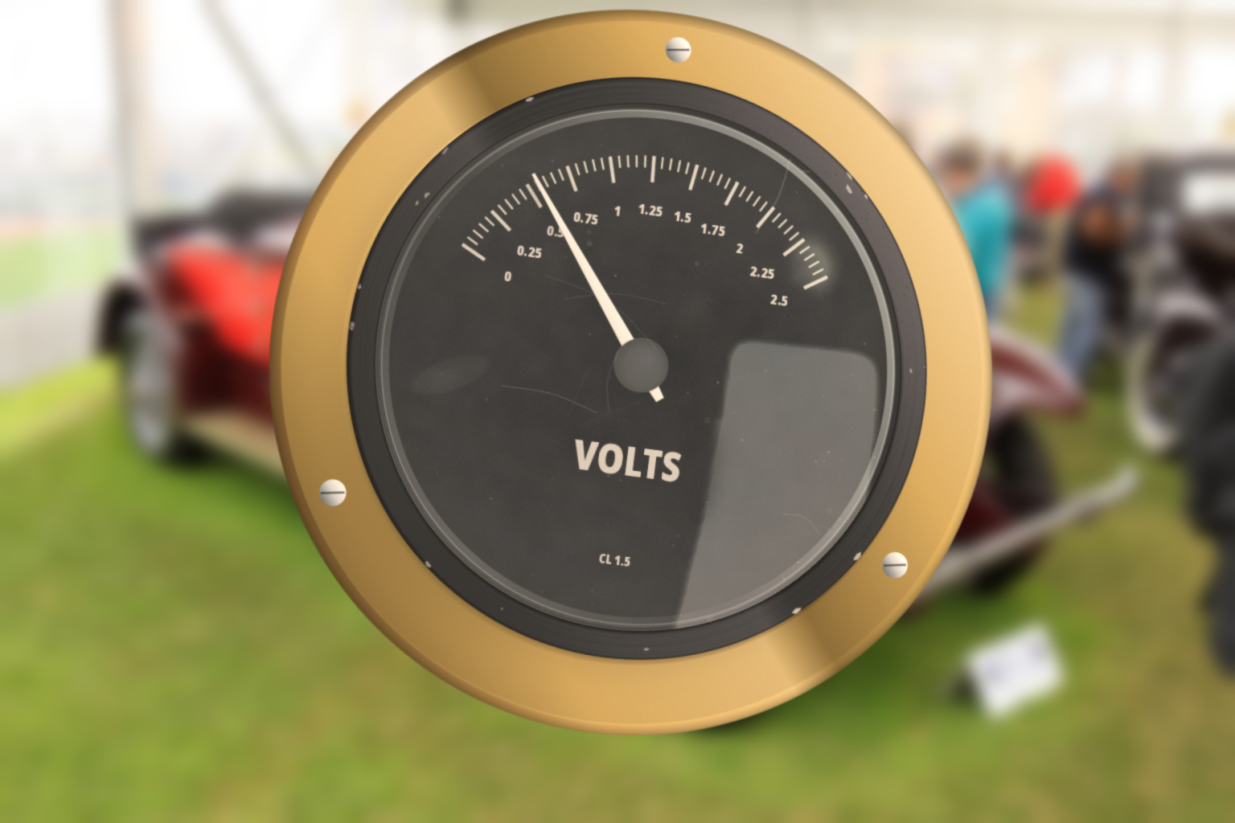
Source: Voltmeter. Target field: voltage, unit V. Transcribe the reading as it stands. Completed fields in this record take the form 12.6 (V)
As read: 0.55 (V)
